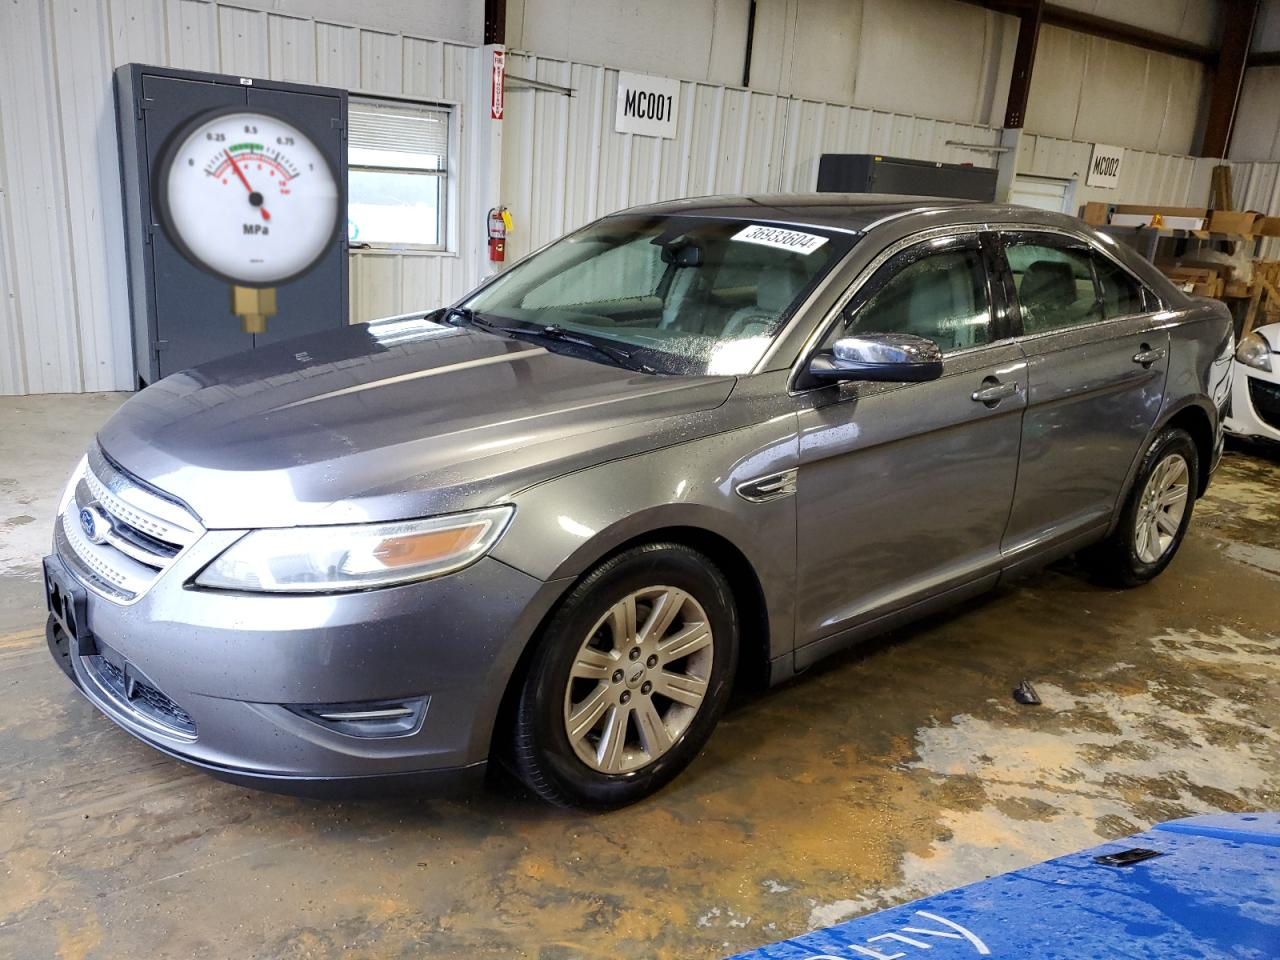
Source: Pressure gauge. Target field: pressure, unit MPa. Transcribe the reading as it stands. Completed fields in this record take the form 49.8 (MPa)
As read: 0.25 (MPa)
